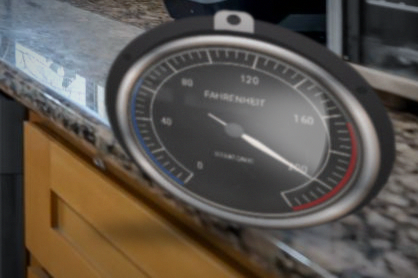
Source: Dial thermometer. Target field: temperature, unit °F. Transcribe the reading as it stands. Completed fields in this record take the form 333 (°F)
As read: 200 (°F)
